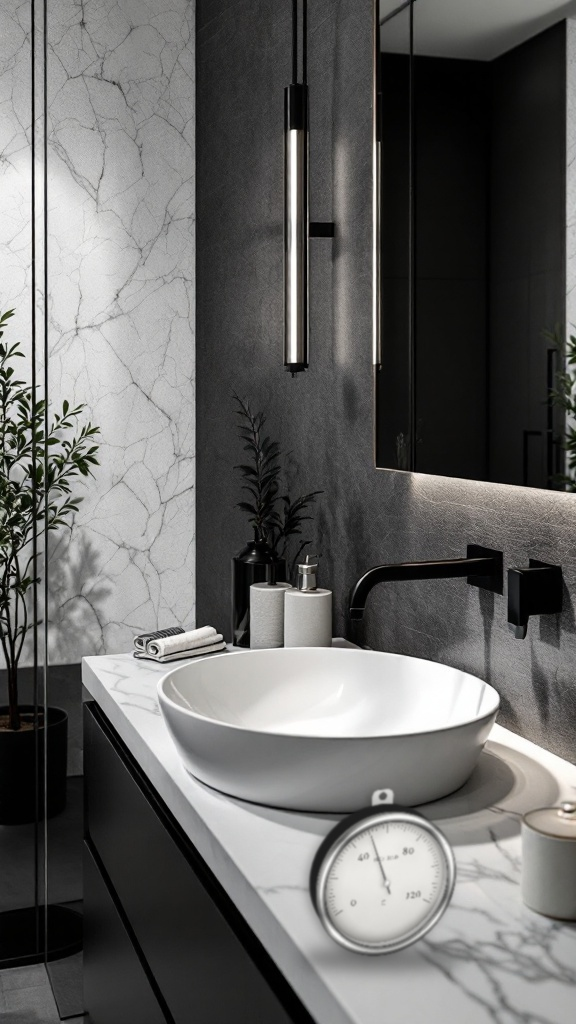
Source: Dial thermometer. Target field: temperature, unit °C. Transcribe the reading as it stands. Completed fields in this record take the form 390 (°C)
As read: 50 (°C)
